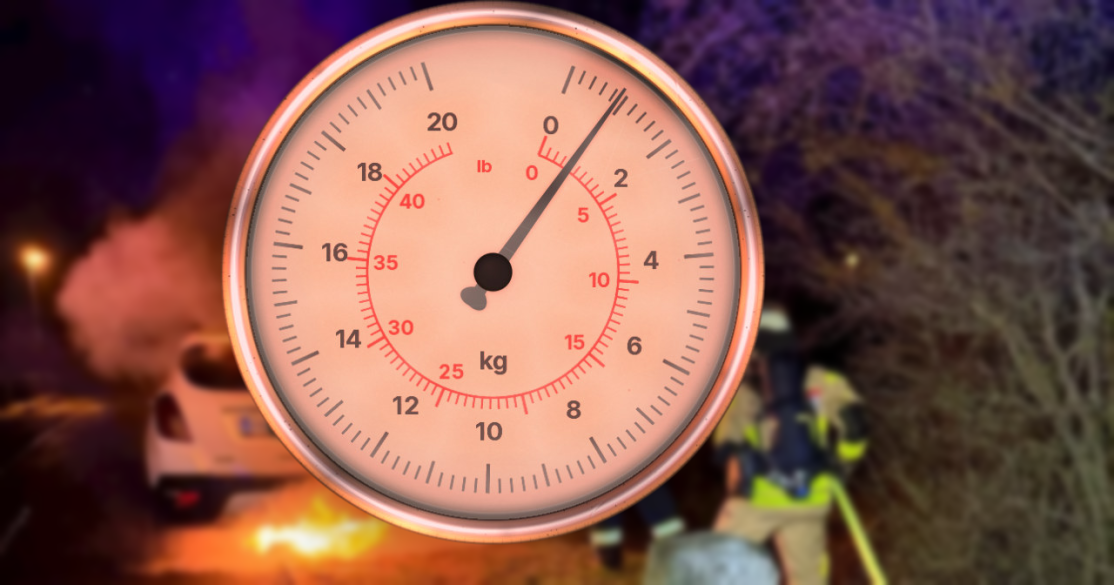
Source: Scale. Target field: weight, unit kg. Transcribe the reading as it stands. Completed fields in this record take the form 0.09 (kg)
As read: 0.9 (kg)
